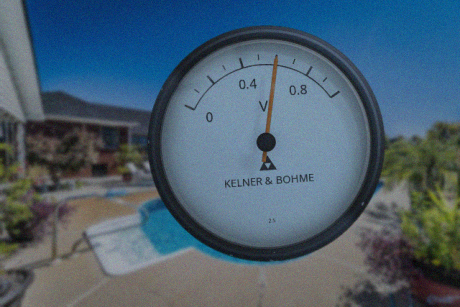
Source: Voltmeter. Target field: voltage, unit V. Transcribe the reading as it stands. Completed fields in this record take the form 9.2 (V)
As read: 0.6 (V)
